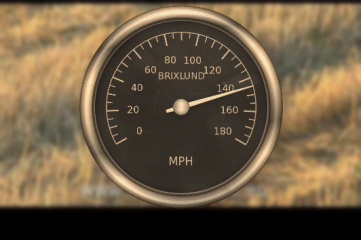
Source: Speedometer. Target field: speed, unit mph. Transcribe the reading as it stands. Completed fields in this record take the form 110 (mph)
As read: 145 (mph)
